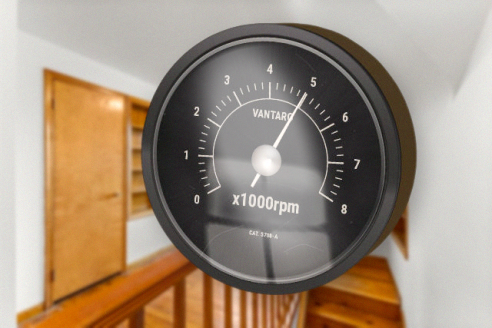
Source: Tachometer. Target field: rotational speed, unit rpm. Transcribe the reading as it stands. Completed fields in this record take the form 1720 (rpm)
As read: 5000 (rpm)
